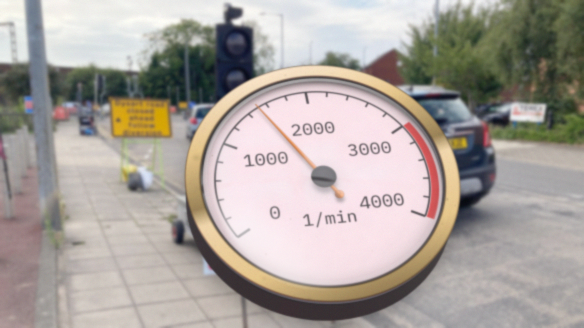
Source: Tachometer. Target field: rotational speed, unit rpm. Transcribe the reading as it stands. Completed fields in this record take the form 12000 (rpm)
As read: 1500 (rpm)
